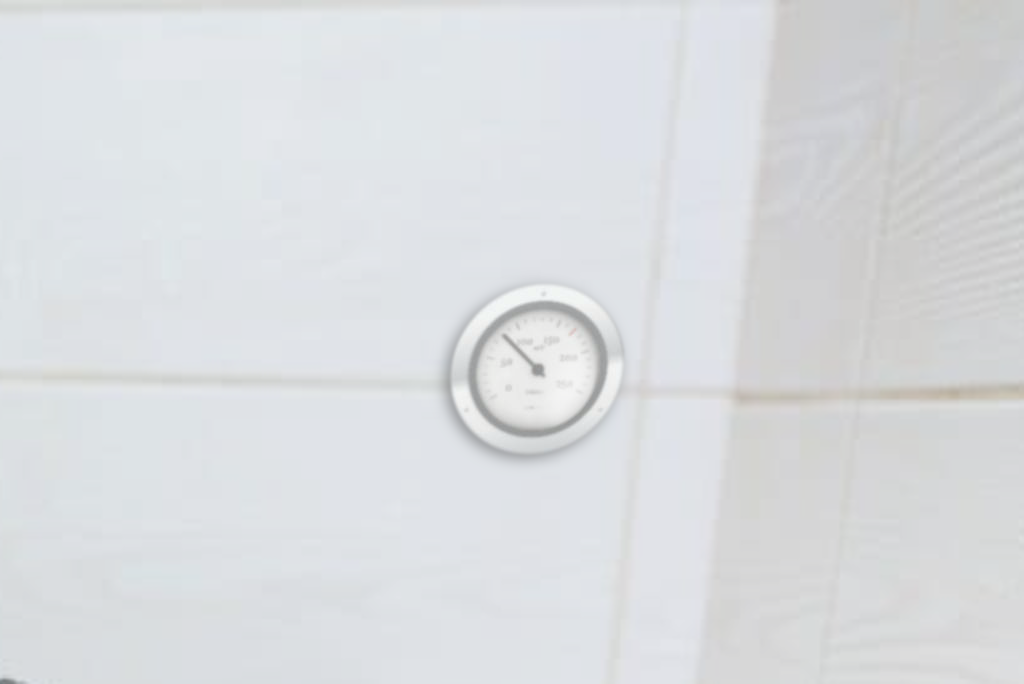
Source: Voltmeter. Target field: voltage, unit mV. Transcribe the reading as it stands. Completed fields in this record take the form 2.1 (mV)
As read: 80 (mV)
